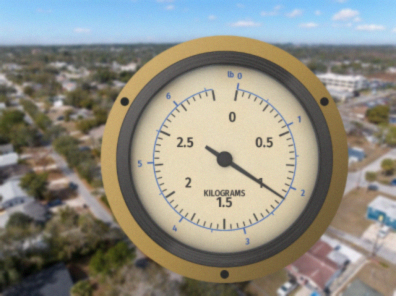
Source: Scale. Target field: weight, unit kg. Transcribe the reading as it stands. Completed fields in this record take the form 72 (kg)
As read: 1 (kg)
